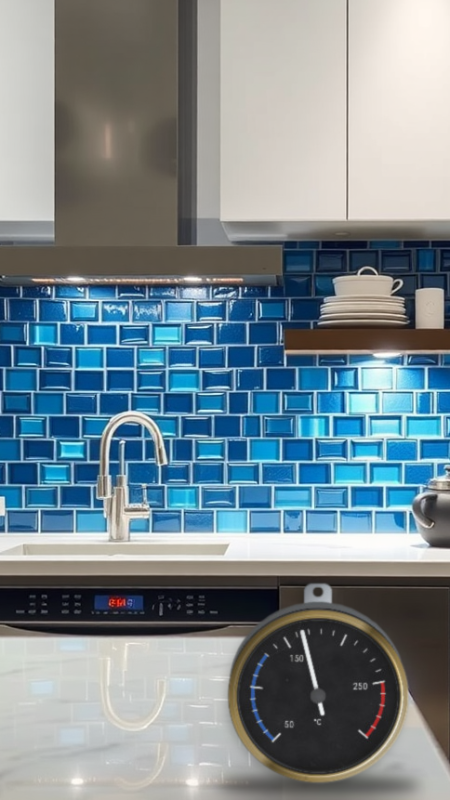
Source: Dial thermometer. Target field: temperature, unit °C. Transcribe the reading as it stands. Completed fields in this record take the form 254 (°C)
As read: 165 (°C)
